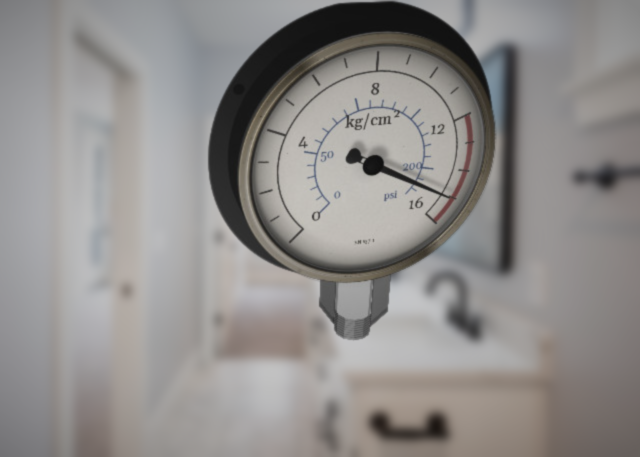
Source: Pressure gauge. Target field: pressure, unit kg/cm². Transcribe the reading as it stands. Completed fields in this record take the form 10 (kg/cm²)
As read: 15 (kg/cm²)
